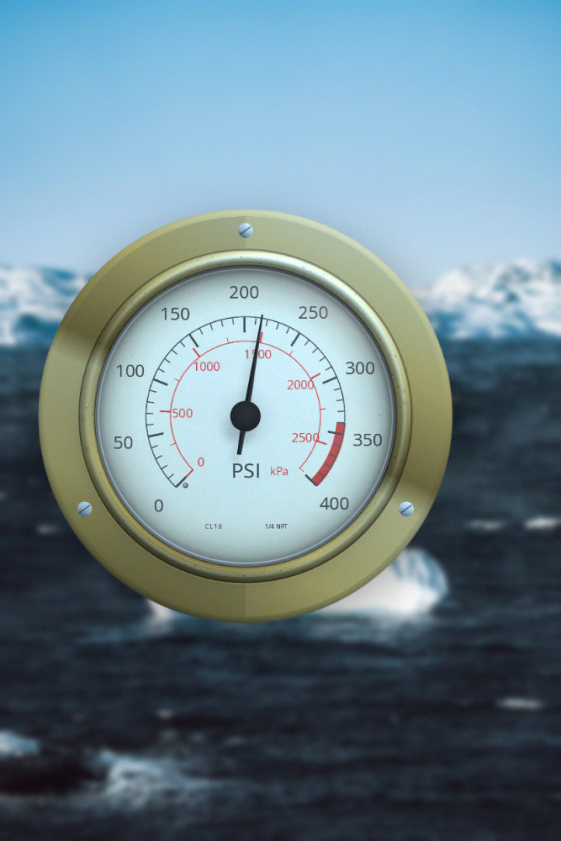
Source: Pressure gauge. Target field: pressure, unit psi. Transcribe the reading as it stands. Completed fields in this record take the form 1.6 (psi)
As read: 215 (psi)
